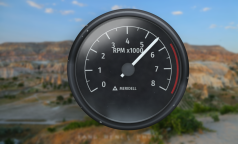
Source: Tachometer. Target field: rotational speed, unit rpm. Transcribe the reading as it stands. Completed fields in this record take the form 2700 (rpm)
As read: 5500 (rpm)
